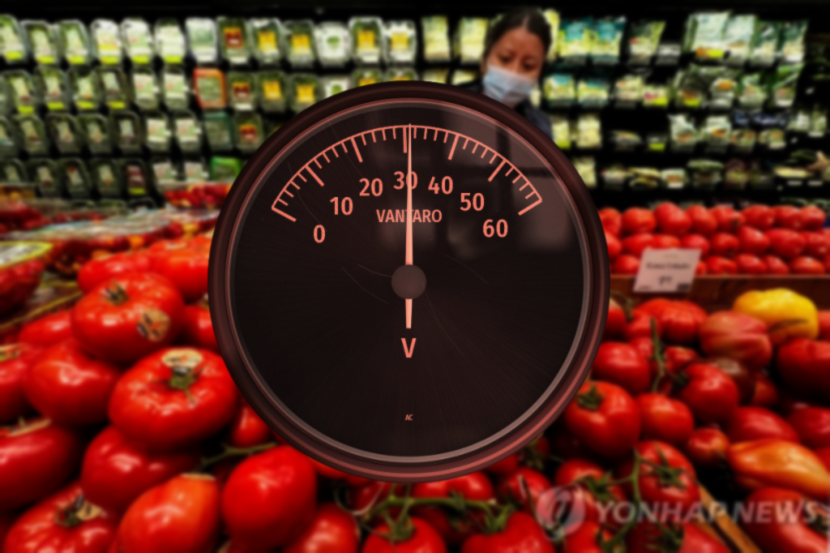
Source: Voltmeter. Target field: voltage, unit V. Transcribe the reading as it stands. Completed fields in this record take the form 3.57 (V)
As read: 31 (V)
